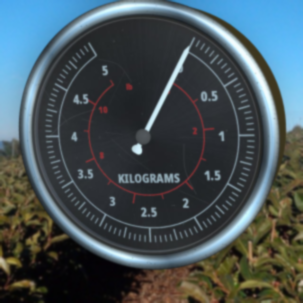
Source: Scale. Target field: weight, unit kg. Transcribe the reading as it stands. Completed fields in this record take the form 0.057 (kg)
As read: 0 (kg)
